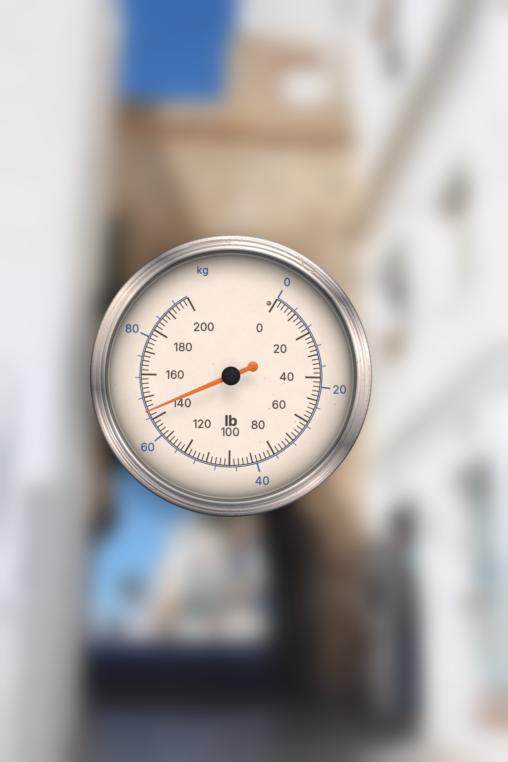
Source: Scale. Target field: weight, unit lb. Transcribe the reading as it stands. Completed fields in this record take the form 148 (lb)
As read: 144 (lb)
